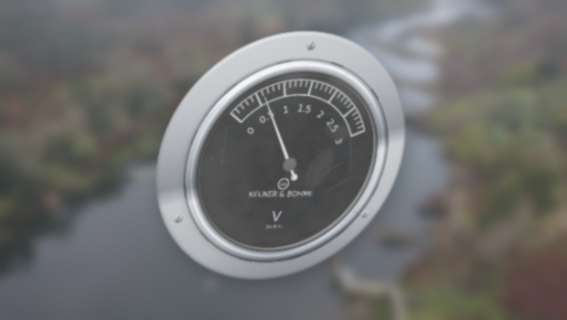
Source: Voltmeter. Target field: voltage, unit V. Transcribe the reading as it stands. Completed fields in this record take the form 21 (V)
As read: 0.6 (V)
